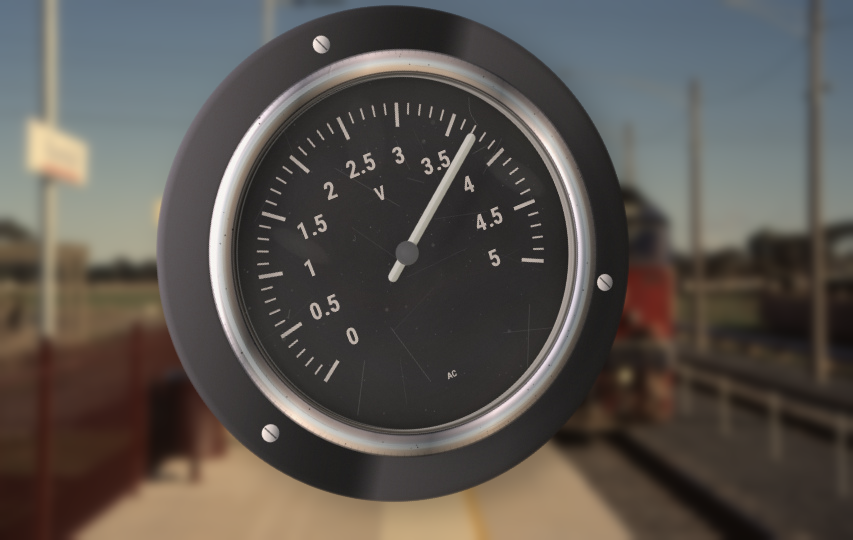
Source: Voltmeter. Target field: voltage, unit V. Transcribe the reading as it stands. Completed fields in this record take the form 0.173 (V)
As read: 3.7 (V)
